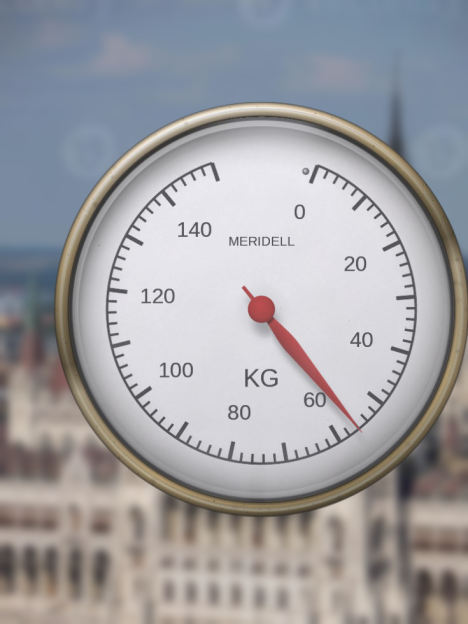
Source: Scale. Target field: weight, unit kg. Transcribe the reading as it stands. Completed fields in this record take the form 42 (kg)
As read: 56 (kg)
